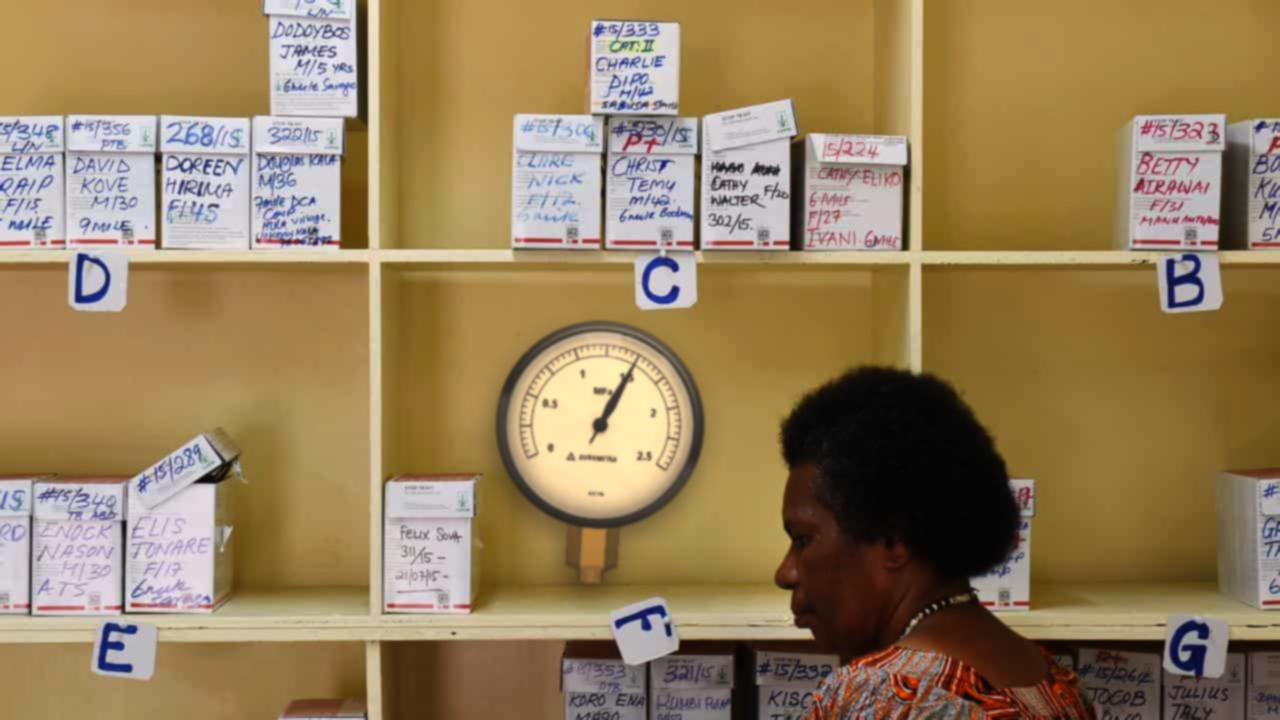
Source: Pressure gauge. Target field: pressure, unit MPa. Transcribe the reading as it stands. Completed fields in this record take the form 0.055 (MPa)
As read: 1.5 (MPa)
